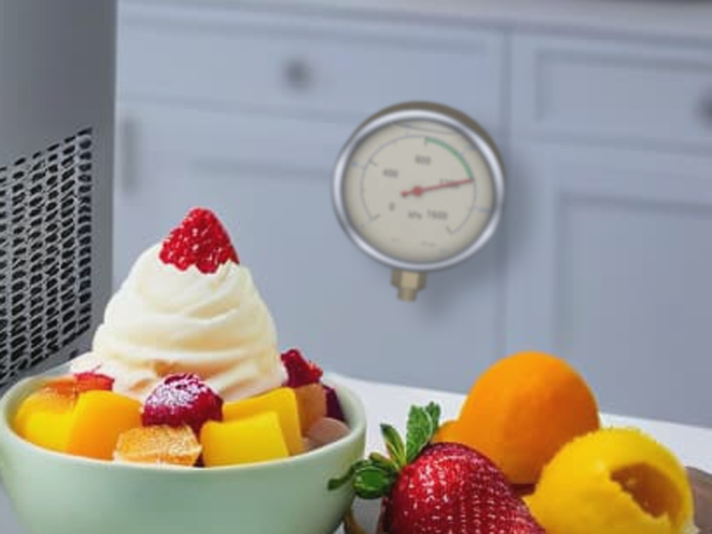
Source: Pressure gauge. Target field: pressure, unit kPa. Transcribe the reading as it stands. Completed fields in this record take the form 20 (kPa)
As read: 1200 (kPa)
